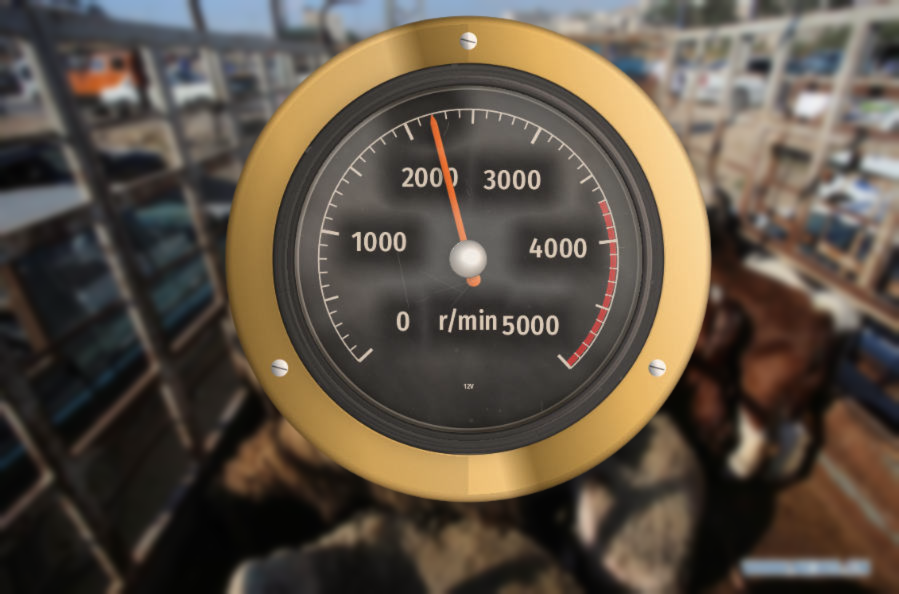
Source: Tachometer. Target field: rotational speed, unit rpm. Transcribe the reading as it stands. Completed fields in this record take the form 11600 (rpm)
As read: 2200 (rpm)
